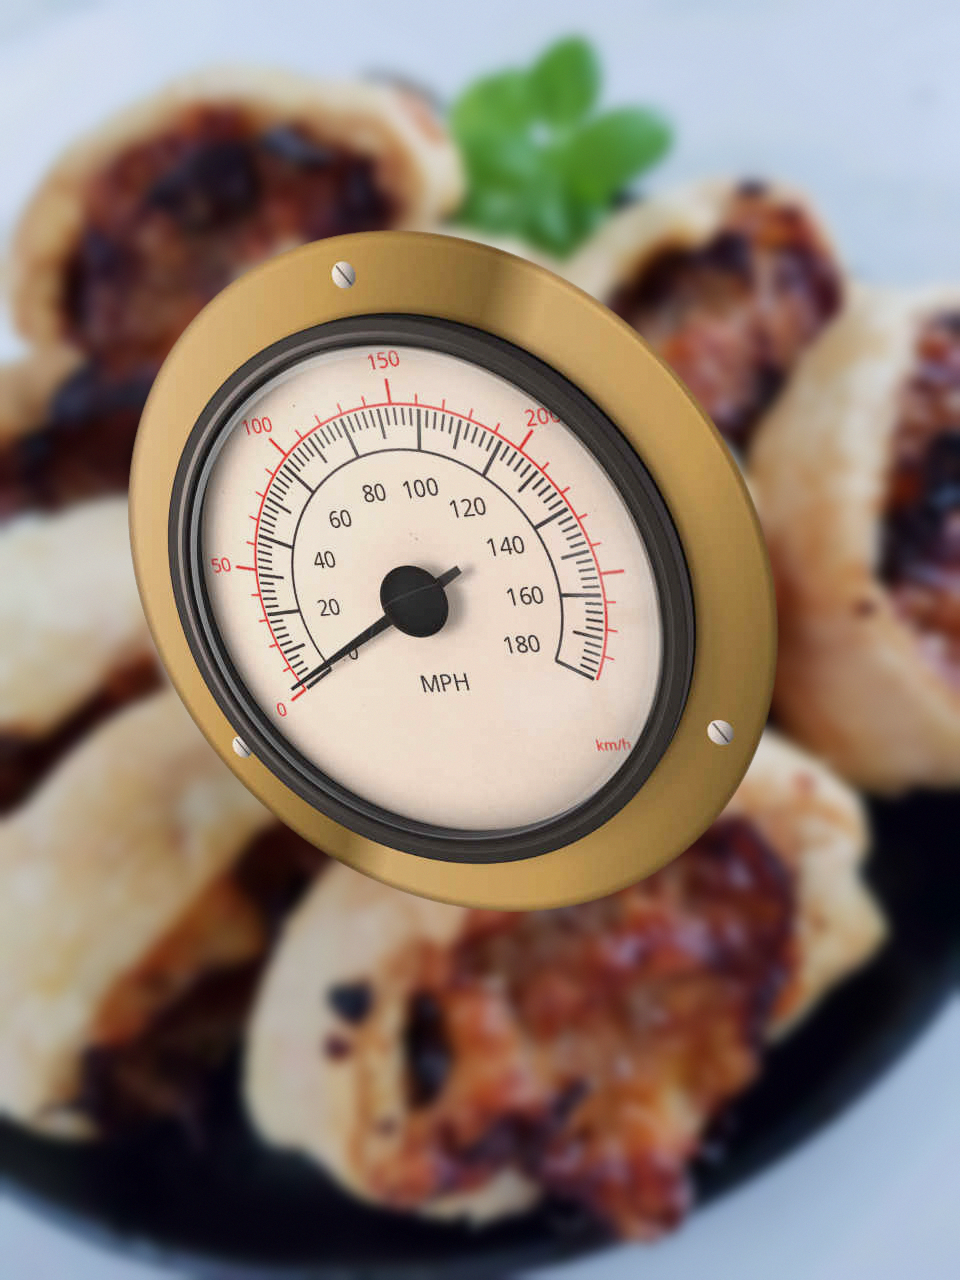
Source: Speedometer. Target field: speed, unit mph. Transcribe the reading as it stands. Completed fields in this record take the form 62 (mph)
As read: 2 (mph)
